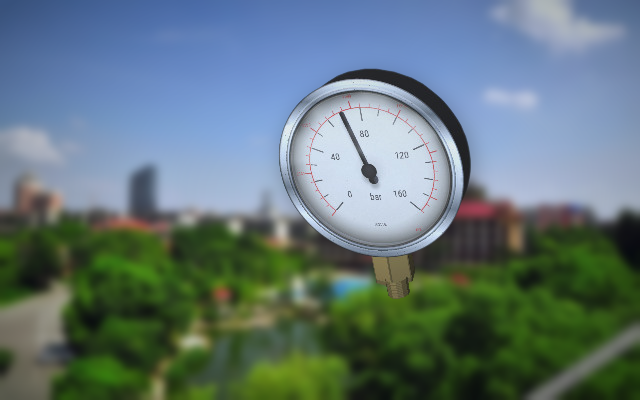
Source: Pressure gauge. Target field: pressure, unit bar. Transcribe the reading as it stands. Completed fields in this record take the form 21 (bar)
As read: 70 (bar)
